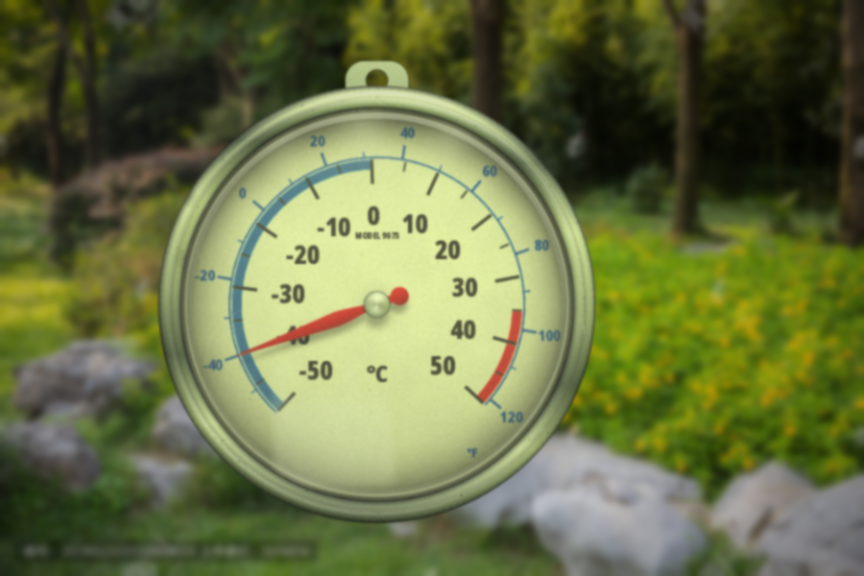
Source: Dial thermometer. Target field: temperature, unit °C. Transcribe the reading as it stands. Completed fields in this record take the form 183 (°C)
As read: -40 (°C)
